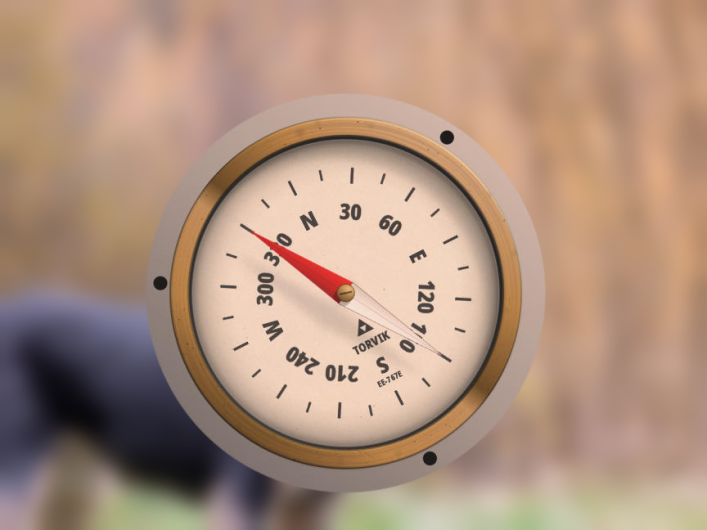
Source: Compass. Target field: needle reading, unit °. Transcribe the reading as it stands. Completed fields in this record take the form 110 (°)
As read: 330 (°)
